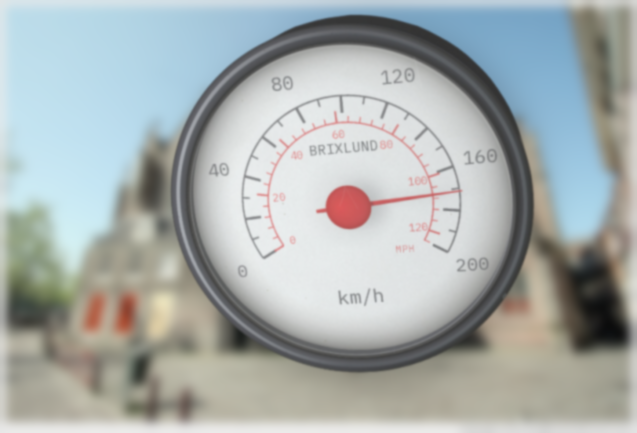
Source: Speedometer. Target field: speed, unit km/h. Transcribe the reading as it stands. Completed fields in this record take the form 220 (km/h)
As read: 170 (km/h)
